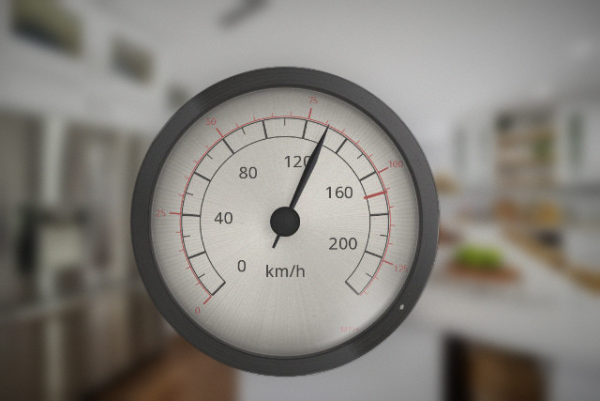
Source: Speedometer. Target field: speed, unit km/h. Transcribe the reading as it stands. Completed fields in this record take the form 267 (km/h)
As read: 130 (km/h)
